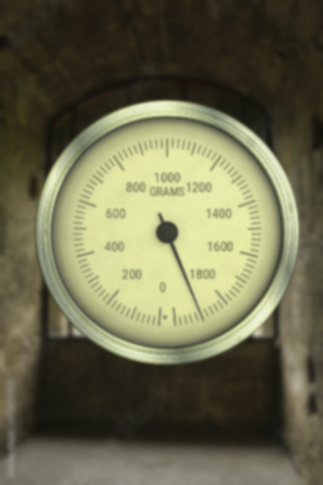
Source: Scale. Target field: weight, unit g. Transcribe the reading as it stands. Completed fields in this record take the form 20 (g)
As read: 1900 (g)
